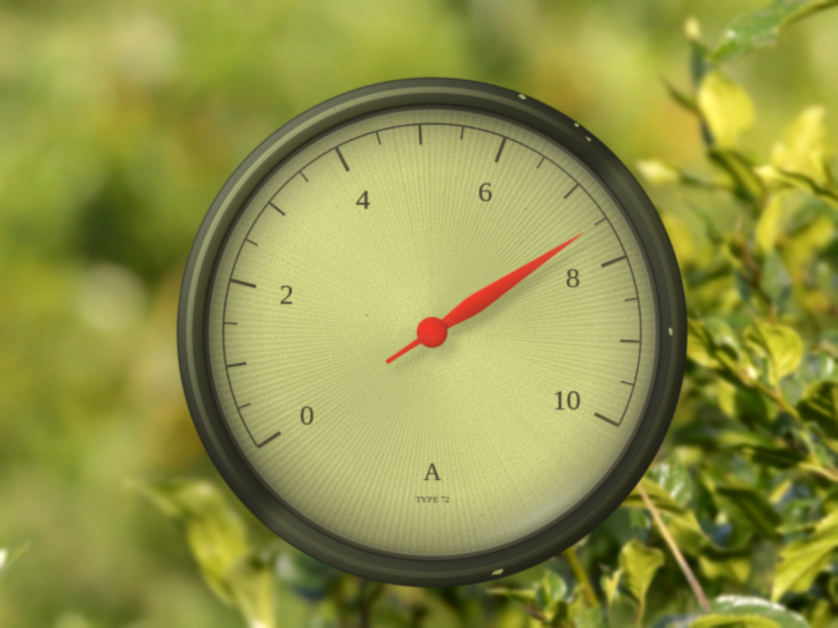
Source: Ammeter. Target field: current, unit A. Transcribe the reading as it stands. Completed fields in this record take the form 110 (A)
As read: 7.5 (A)
